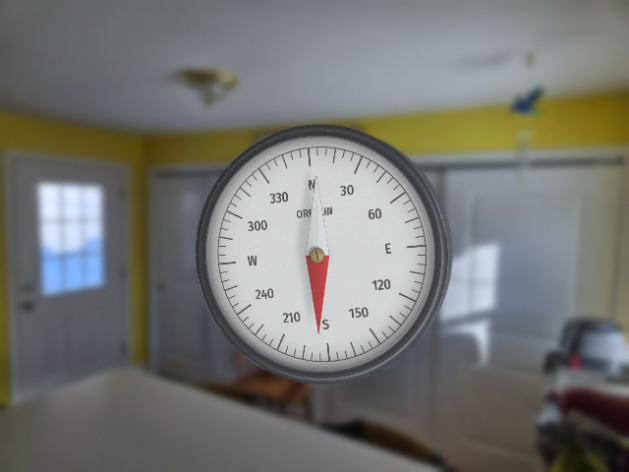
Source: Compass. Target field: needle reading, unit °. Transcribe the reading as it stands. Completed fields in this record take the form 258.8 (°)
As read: 185 (°)
